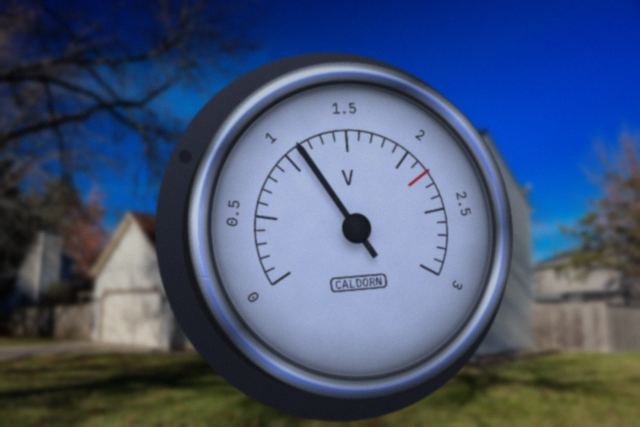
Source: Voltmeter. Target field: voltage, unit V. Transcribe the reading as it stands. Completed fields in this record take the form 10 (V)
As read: 1.1 (V)
